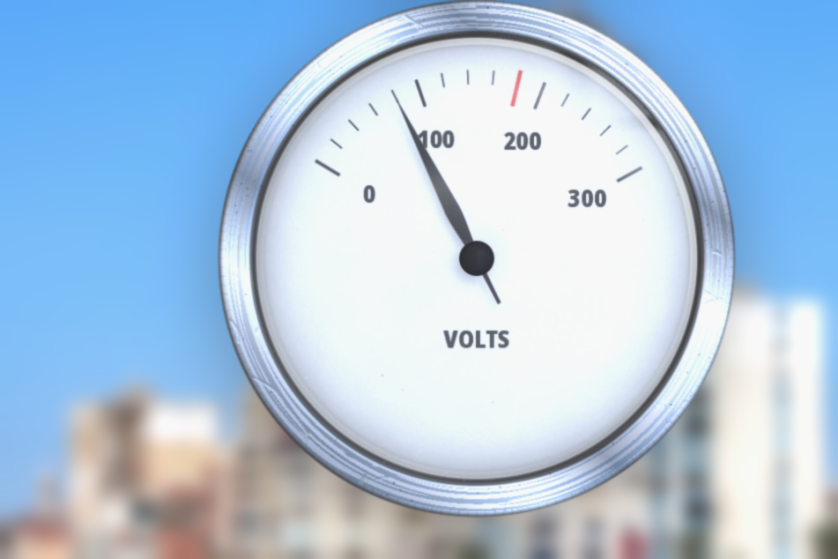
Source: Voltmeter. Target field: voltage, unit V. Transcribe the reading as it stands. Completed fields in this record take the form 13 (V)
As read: 80 (V)
